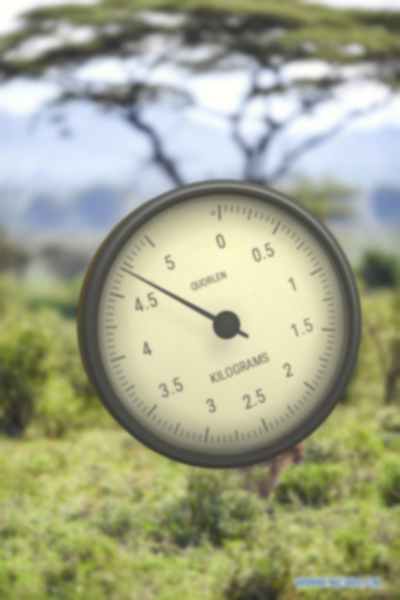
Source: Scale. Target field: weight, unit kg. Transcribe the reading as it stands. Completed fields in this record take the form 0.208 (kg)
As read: 4.7 (kg)
